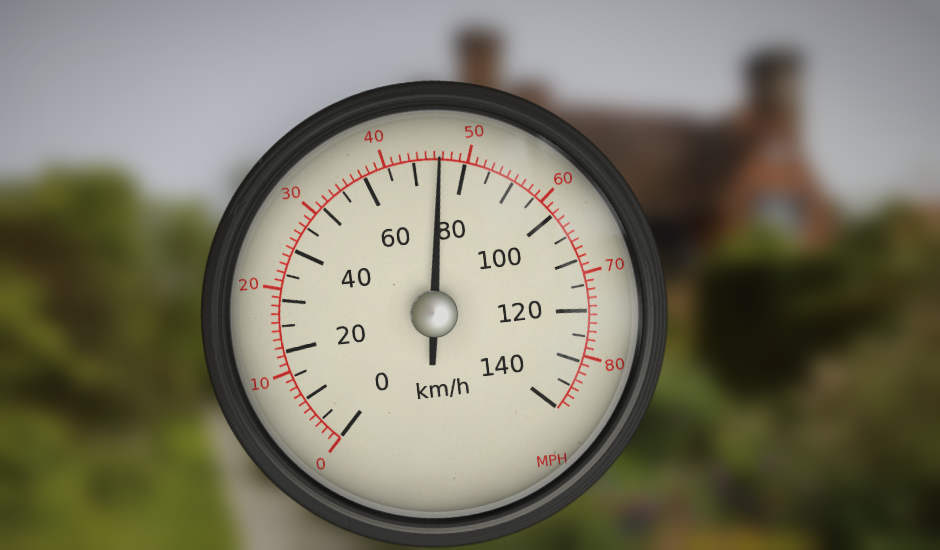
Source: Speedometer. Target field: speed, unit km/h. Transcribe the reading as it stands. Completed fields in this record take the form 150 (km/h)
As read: 75 (km/h)
